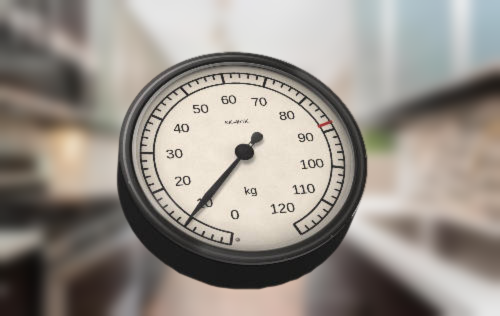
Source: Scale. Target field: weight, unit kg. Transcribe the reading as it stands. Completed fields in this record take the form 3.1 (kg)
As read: 10 (kg)
